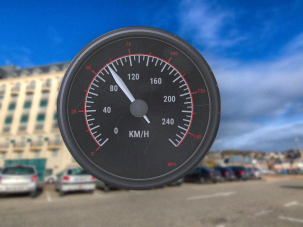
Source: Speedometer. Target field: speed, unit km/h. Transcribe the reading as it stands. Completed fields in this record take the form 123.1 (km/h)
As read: 95 (km/h)
